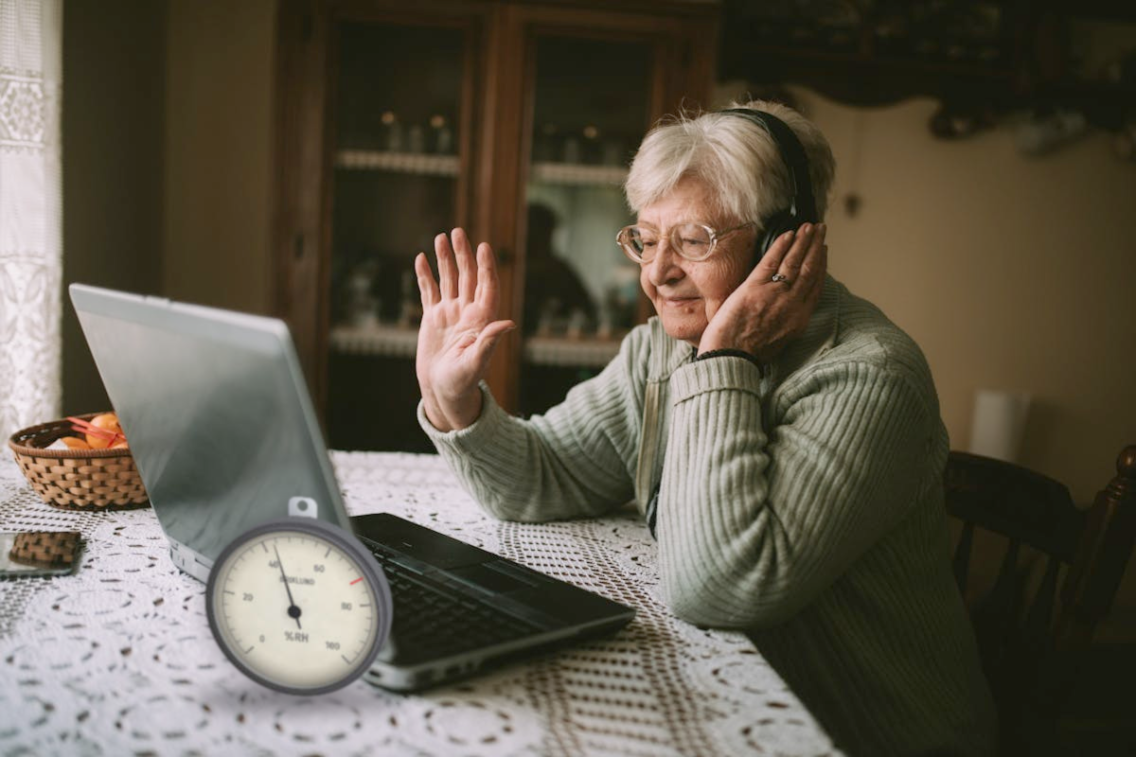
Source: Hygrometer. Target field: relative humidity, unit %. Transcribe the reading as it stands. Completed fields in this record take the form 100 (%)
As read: 44 (%)
